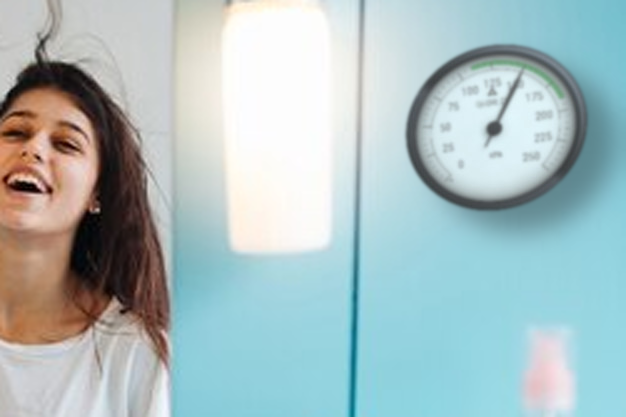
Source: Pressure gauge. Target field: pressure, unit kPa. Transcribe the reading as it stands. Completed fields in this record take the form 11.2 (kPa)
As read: 150 (kPa)
